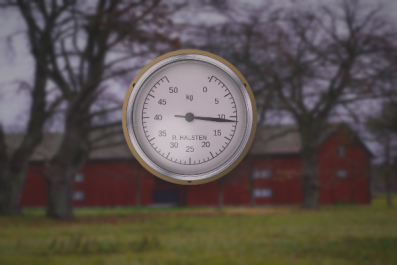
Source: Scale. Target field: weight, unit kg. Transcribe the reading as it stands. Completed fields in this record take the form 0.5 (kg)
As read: 11 (kg)
